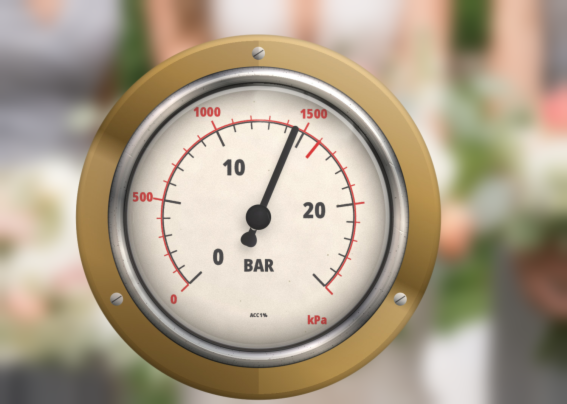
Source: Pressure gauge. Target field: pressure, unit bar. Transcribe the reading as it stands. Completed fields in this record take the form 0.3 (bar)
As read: 14.5 (bar)
